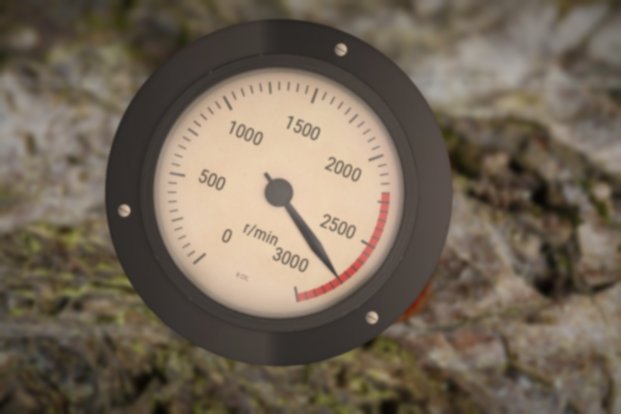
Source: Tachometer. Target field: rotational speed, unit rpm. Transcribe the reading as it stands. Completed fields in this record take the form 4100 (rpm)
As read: 2750 (rpm)
